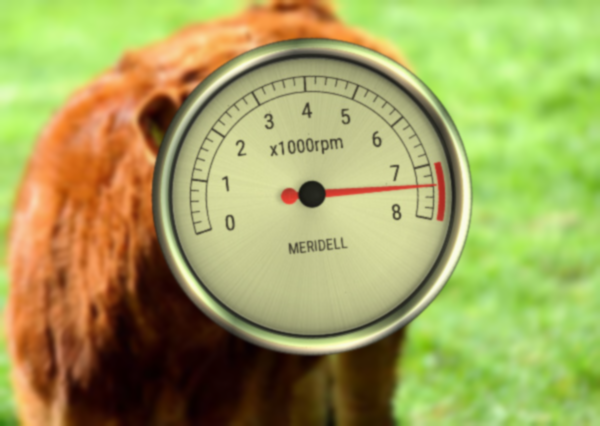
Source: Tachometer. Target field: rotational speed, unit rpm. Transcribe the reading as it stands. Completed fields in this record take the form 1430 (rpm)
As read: 7400 (rpm)
